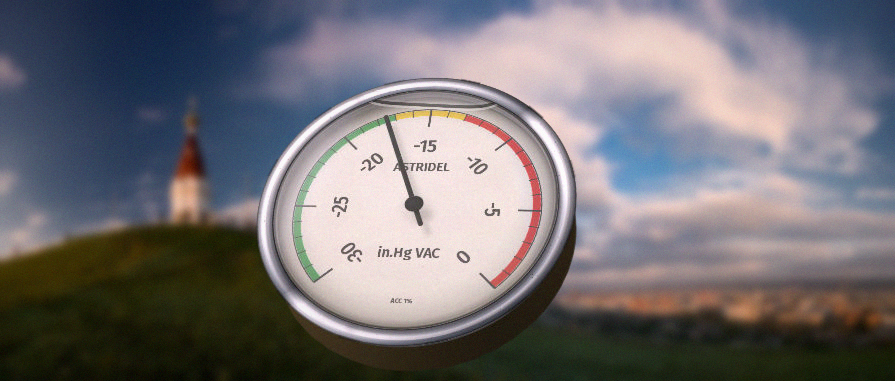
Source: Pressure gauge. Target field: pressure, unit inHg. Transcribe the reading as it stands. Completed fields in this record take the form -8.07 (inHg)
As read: -17.5 (inHg)
